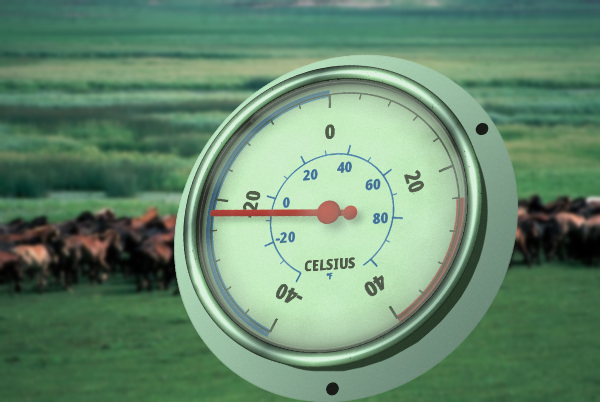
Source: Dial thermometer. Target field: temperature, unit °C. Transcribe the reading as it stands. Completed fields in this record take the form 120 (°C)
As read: -22 (°C)
